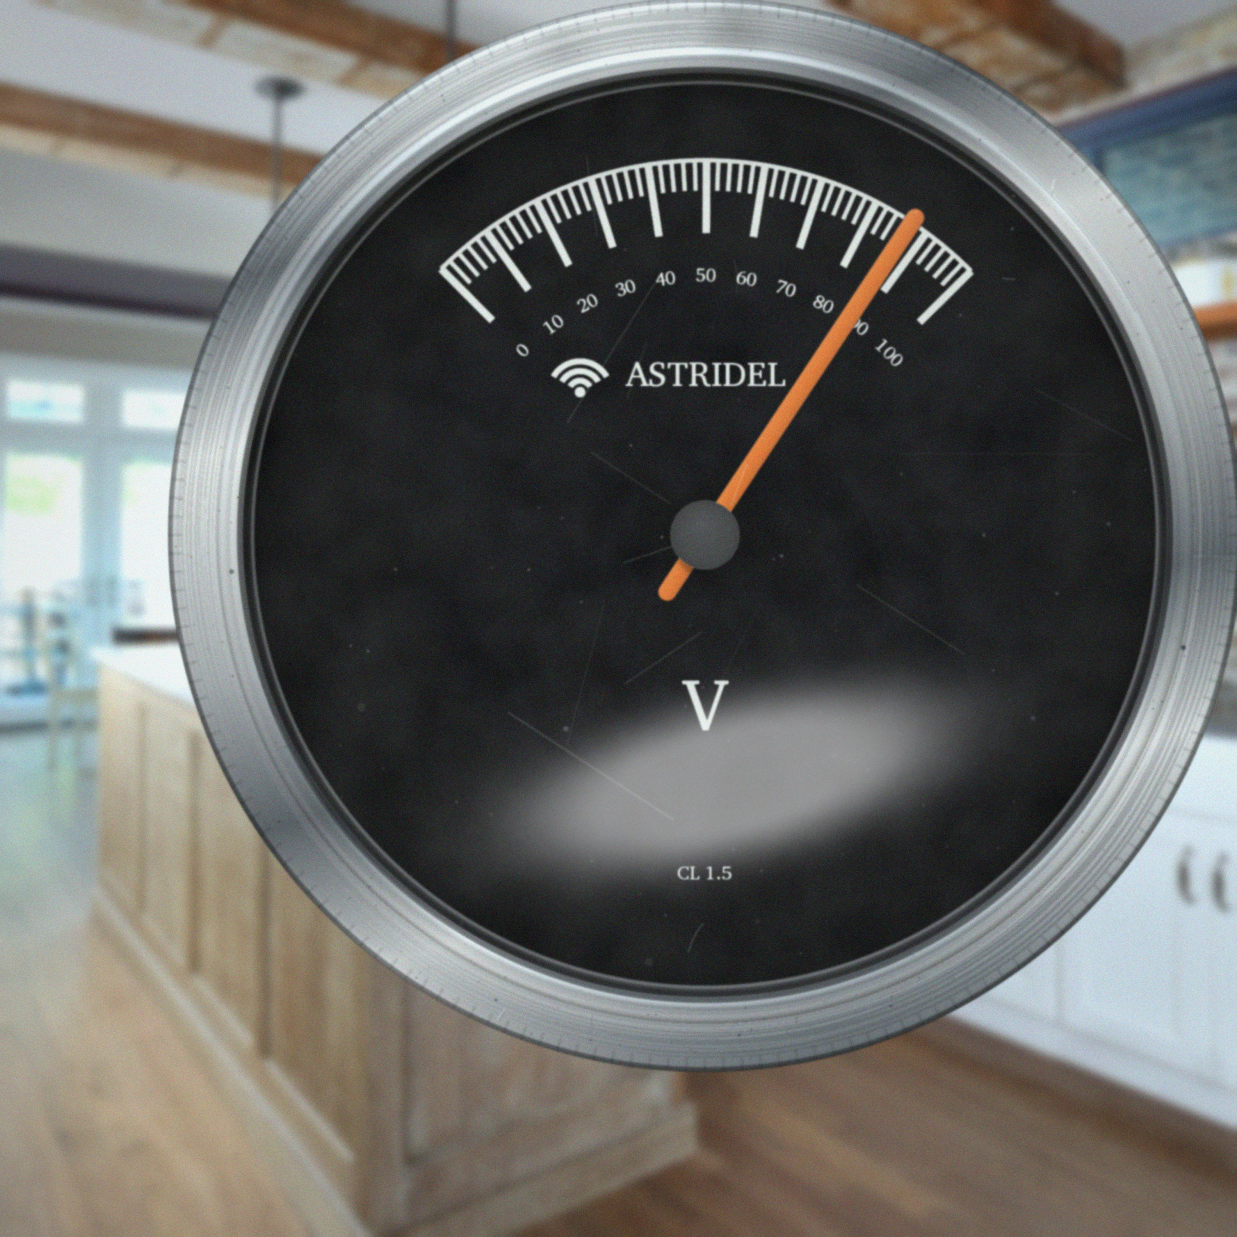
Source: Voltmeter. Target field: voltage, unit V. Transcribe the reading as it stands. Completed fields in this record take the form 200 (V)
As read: 87 (V)
